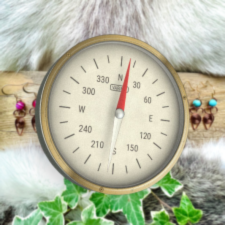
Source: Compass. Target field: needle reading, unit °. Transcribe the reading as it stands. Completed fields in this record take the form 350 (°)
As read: 7.5 (°)
